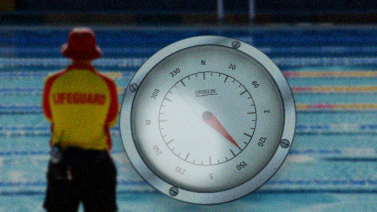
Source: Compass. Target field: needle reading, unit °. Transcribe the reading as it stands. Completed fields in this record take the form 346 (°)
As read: 140 (°)
